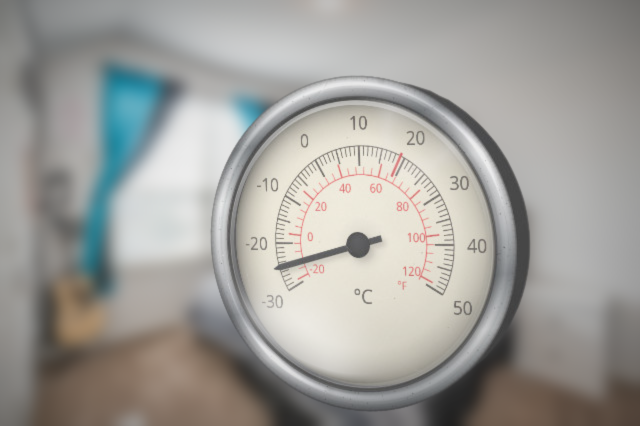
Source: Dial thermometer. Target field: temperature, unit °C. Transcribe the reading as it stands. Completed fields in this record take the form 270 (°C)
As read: -25 (°C)
